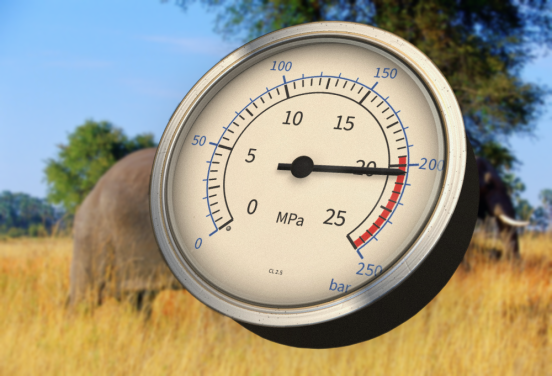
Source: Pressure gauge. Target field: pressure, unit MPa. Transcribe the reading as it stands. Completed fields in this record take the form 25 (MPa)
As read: 20.5 (MPa)
